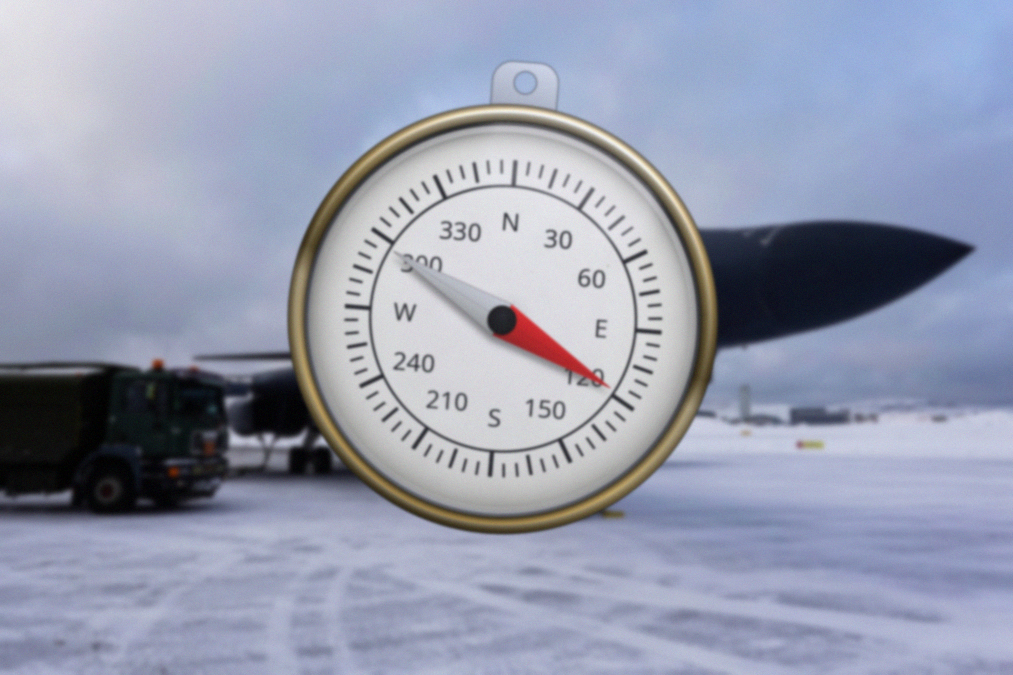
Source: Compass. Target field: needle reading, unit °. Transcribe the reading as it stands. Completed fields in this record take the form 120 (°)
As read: 117.5 (°)
